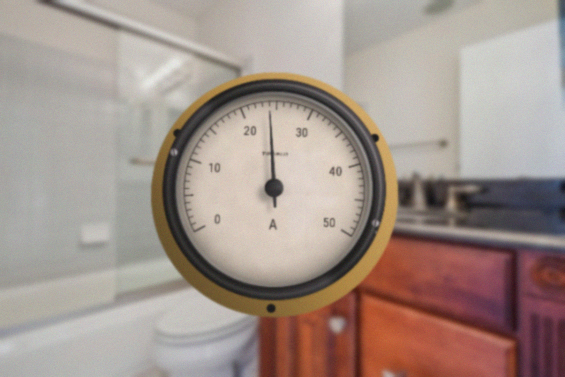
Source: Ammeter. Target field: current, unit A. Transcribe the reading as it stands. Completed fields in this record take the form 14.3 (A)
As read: 24 (A)
